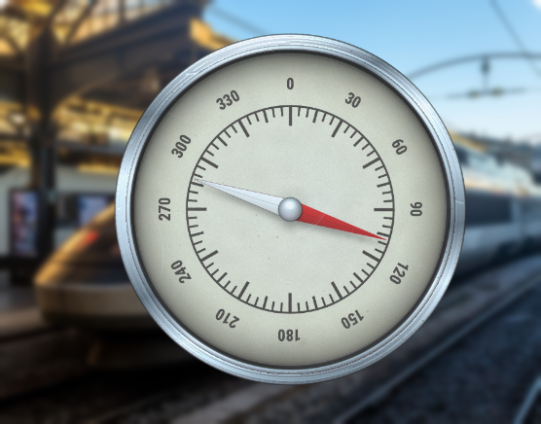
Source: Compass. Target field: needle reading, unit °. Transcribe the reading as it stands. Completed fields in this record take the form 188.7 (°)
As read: 107.5 (°)
